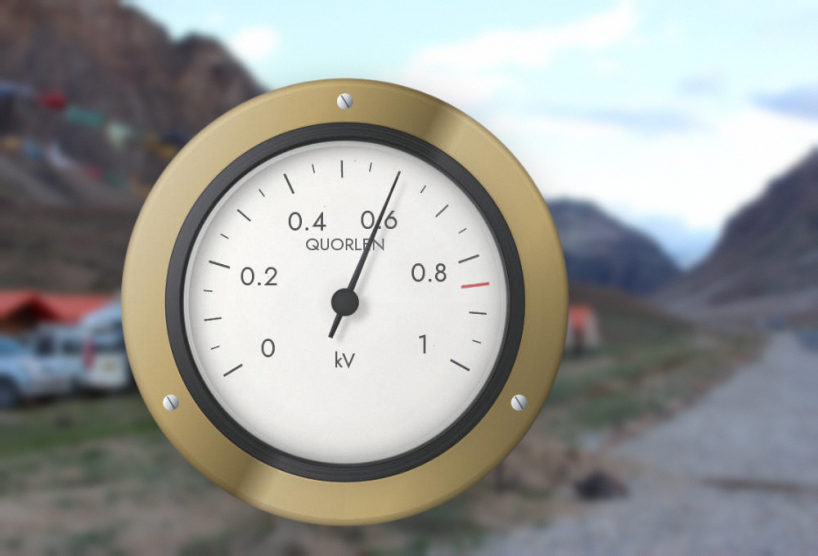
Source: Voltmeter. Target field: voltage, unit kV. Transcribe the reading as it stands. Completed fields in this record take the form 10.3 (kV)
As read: 0.6 (kV)
